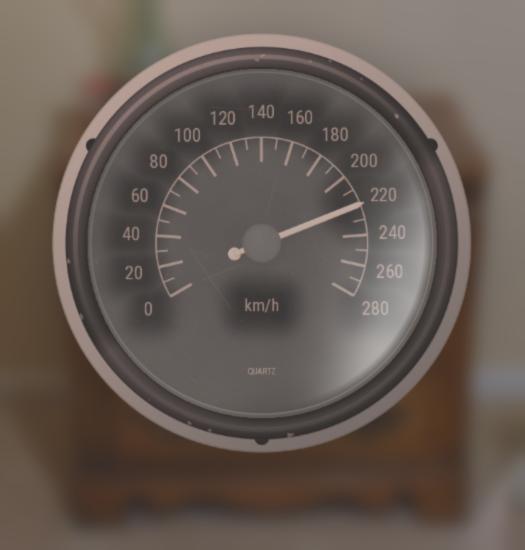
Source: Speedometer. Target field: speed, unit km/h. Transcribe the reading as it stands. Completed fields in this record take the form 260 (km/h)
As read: 220 (km/h)
